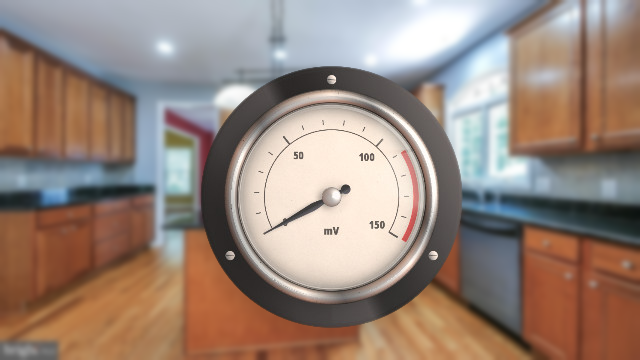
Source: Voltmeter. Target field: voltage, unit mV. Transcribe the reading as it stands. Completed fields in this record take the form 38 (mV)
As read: 0 (mV)
